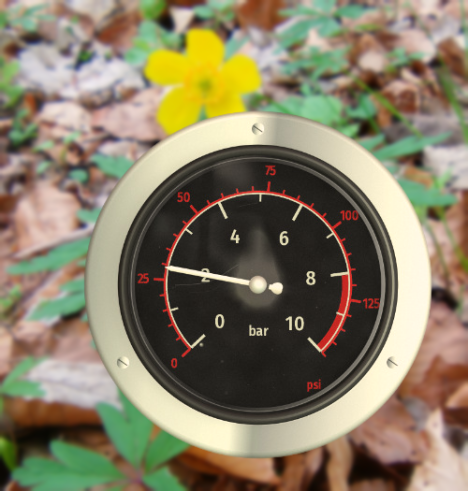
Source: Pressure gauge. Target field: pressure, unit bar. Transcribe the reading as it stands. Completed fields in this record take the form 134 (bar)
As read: 2 (bar)
